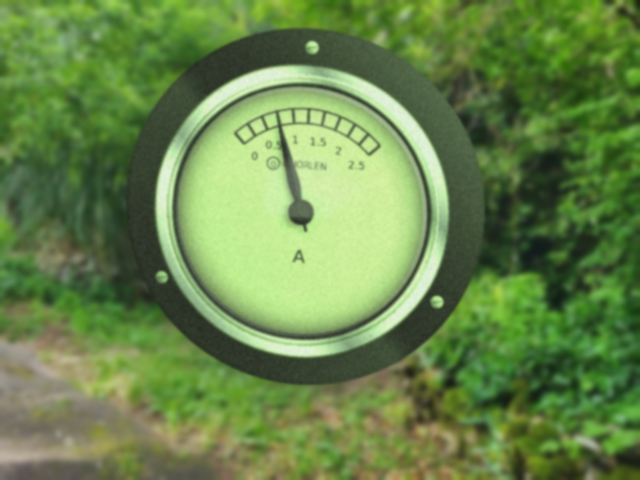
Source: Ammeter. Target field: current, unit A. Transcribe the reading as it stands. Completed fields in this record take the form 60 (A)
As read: 0.75 (A)
